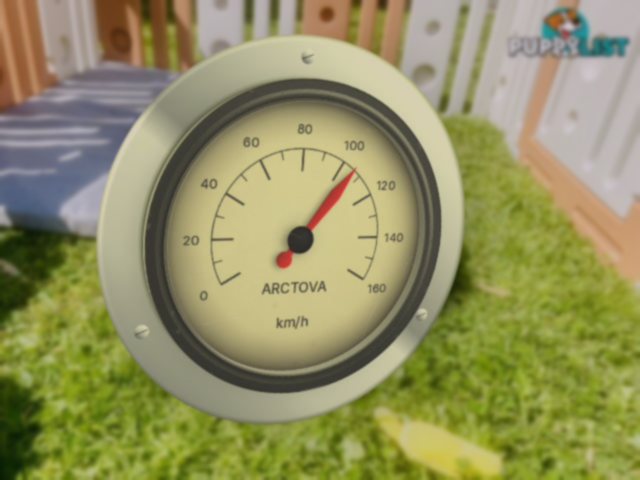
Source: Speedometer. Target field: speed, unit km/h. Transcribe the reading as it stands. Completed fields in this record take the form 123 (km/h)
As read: 105 (km/h)
